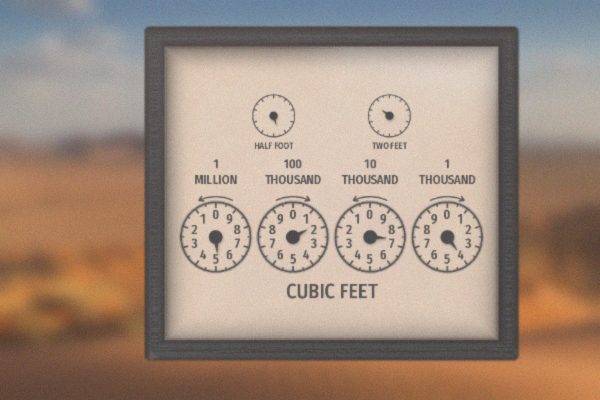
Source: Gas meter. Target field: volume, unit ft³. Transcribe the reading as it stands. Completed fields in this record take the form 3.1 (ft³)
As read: 517400 (ft³)
